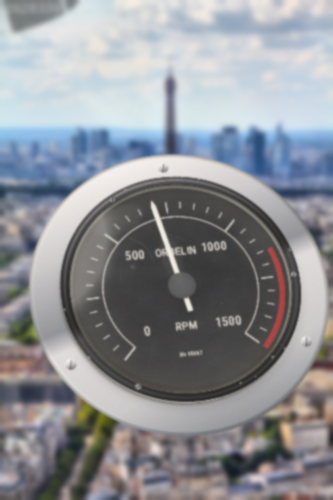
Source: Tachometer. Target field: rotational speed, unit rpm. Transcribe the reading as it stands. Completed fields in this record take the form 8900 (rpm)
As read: 700 (rpm)
